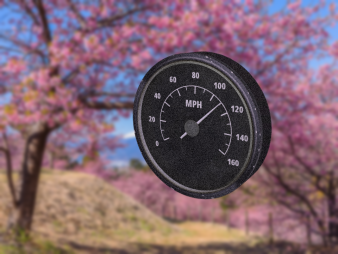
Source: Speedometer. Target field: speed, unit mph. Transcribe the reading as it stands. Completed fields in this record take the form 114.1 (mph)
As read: 110 (mph)
